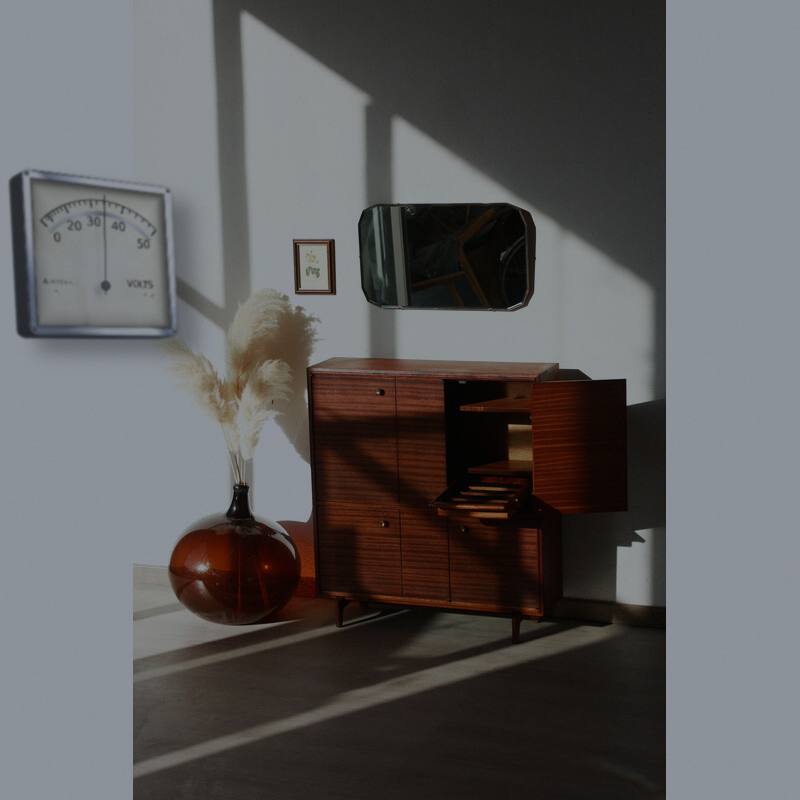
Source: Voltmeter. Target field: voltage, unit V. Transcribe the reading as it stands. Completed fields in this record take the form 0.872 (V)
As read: 34 (V)
